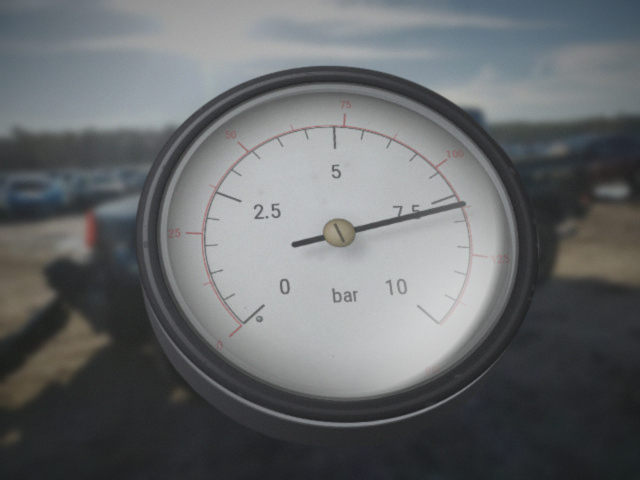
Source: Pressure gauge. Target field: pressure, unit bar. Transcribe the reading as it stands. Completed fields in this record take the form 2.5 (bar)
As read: 7.75 (bar)
